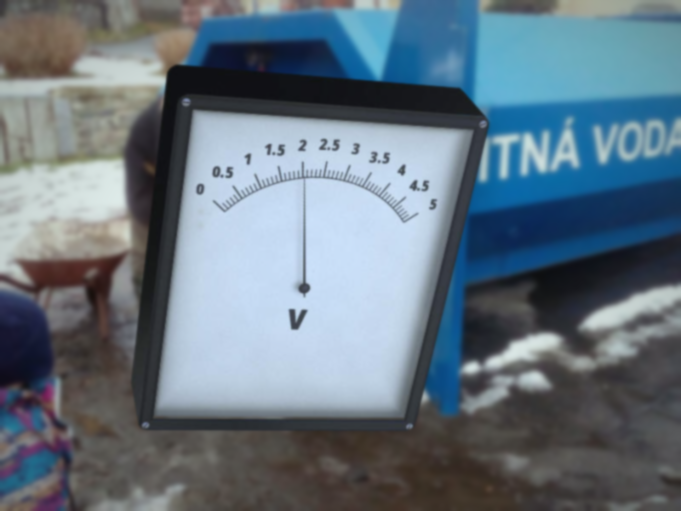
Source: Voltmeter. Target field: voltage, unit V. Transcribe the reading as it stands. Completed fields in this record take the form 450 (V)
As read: 2 (V)
